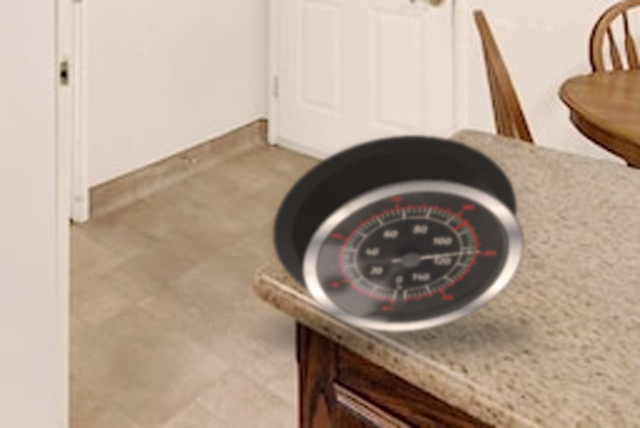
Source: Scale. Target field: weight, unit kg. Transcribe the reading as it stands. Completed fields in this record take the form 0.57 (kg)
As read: 110 (kg)
